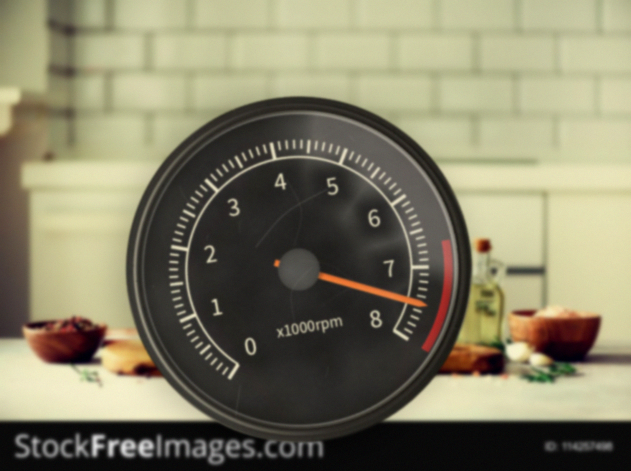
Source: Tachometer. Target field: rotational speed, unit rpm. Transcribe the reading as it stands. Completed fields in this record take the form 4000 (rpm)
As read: 7500 (rpm)
